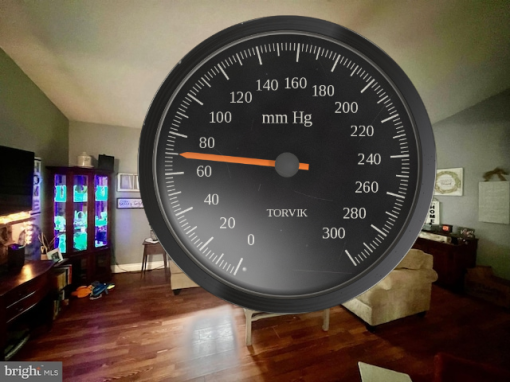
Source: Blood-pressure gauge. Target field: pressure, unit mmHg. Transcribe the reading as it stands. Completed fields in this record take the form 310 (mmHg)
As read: 70 (mmHg)
